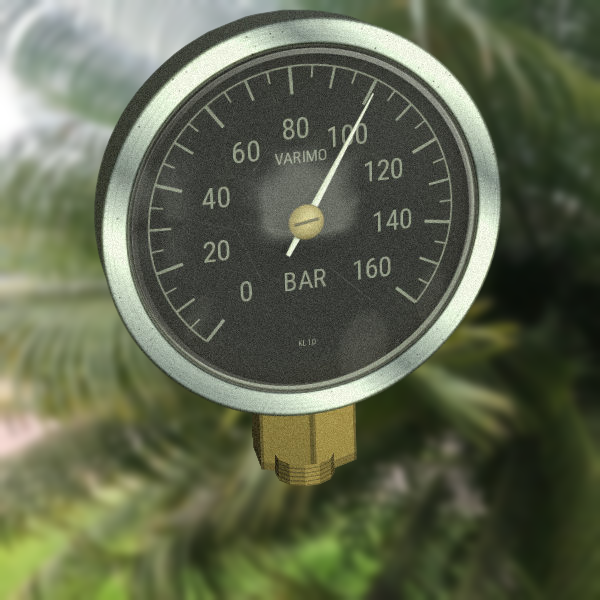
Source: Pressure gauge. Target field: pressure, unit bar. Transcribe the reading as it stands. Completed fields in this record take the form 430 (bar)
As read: 100 (bar)
